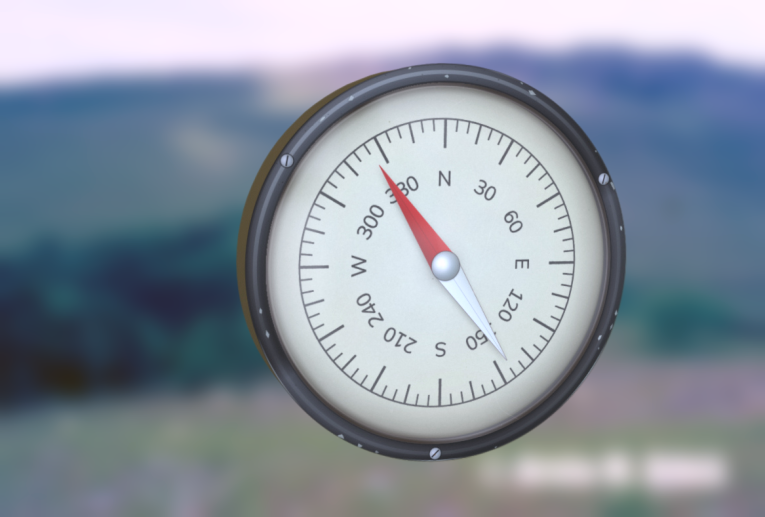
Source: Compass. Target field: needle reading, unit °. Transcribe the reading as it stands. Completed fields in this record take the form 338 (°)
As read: 325 (°)
